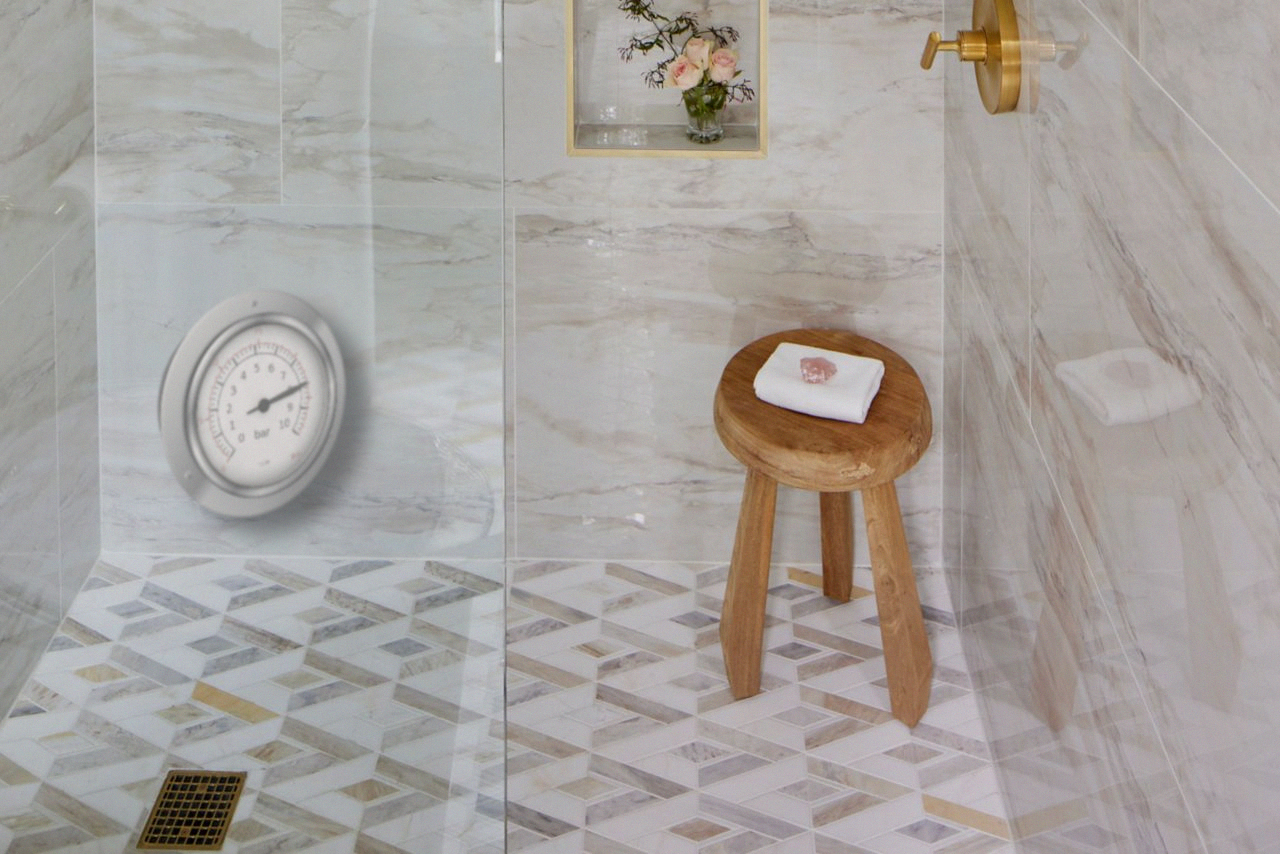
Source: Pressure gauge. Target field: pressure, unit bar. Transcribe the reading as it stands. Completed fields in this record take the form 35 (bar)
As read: 8 (bar)
